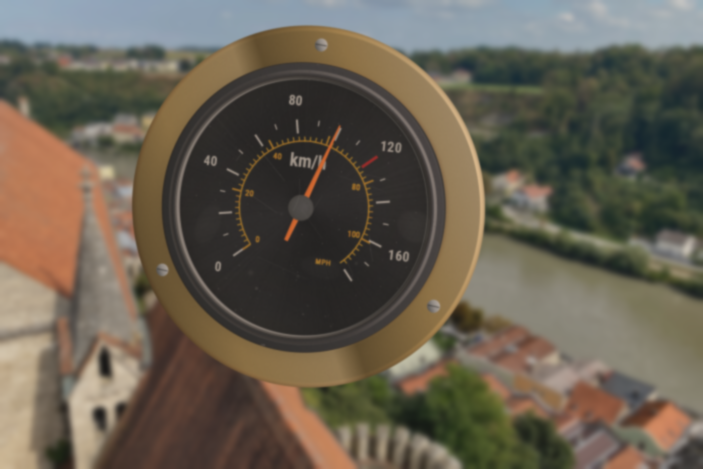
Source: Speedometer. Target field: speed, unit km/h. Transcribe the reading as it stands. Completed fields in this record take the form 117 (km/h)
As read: 100 (km/h)
